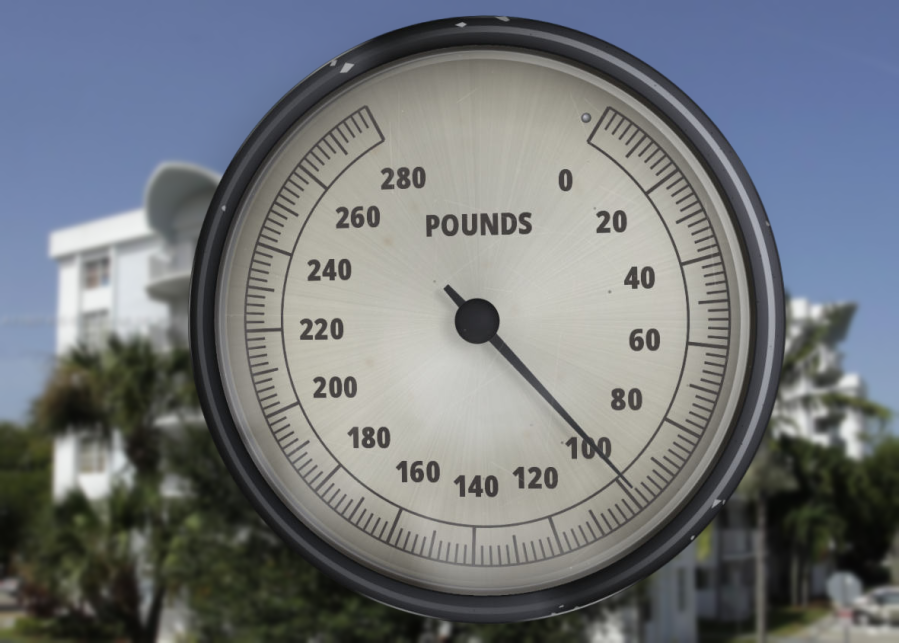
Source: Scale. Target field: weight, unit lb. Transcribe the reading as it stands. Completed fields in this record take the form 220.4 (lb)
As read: 98 (lb)
